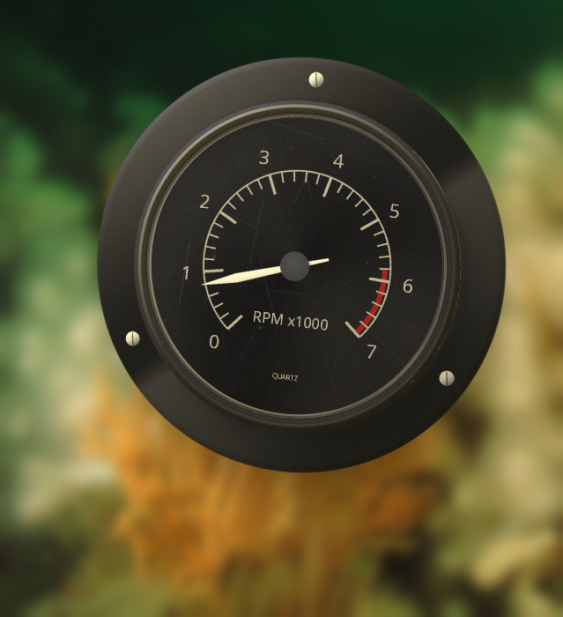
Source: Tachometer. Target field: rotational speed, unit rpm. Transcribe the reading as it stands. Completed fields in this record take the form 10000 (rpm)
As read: 800 (rpm)
